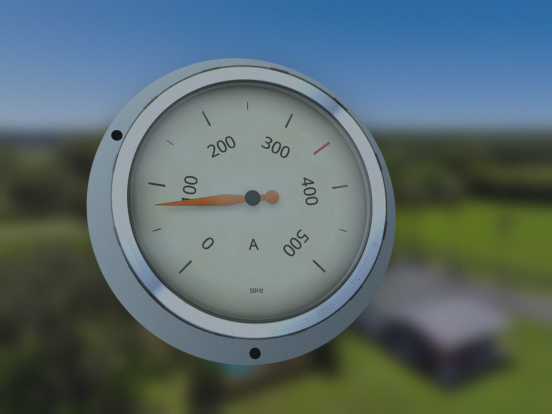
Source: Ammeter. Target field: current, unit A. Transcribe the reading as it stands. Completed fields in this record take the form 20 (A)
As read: 75 (A)
